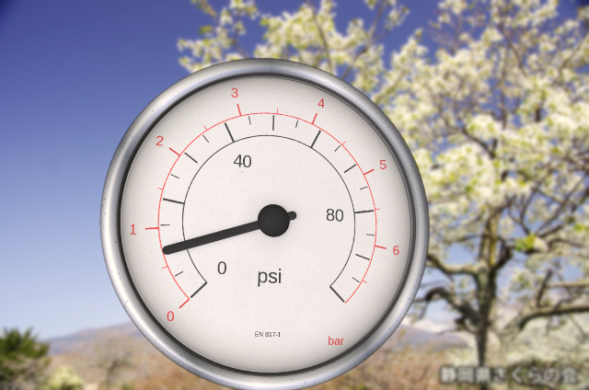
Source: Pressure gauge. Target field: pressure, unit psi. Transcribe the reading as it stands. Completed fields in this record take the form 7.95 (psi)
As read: 10 (psi)
